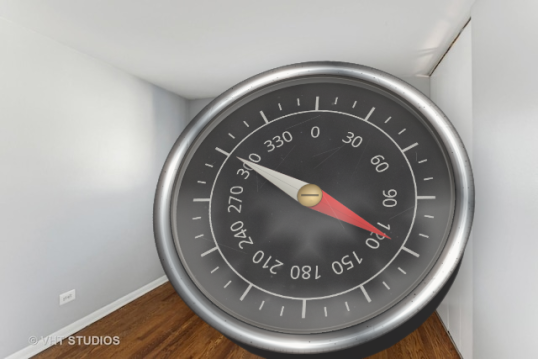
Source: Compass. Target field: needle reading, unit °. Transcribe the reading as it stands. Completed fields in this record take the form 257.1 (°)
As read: 120 (°)
